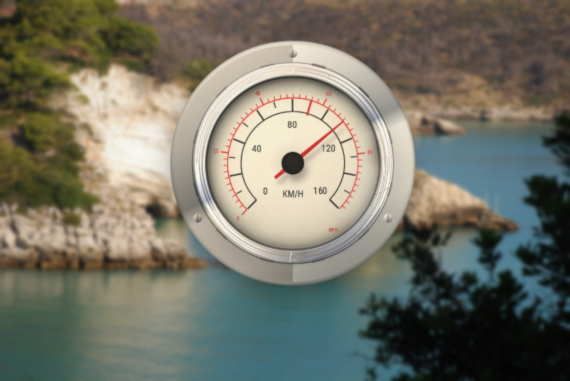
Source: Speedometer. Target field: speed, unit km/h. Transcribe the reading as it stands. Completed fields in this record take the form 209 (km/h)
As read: 110 (km/h)
